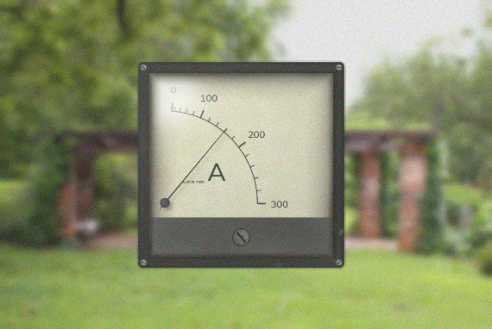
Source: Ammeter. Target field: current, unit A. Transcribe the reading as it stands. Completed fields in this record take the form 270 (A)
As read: 160 (A)
